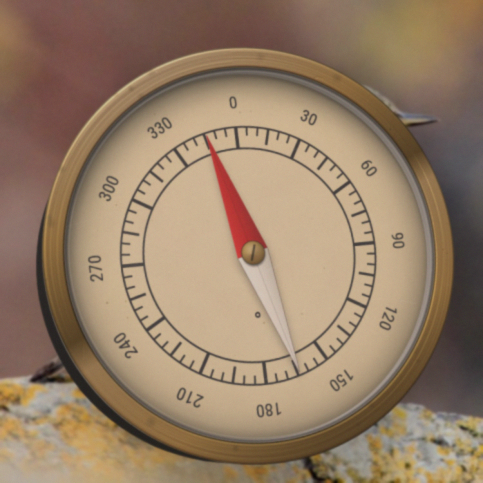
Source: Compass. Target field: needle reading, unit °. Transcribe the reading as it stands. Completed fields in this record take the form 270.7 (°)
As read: 345 (°)
